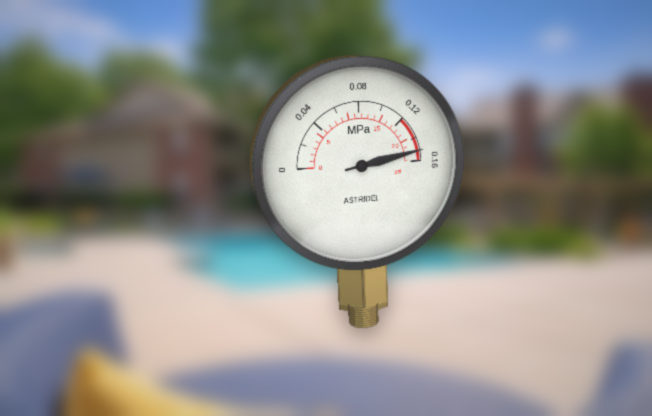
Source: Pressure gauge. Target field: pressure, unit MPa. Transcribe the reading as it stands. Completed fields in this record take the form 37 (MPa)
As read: 0.15 (MPa)
